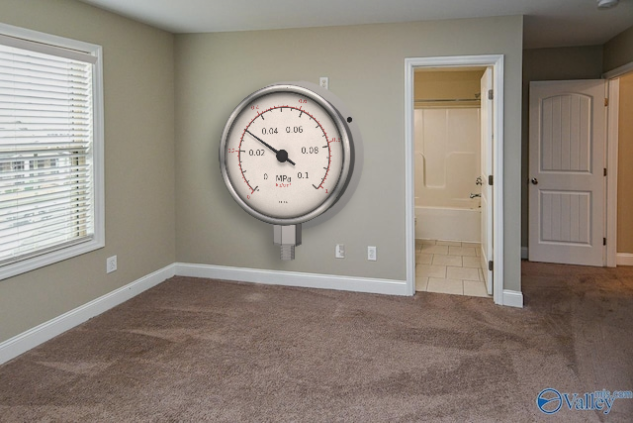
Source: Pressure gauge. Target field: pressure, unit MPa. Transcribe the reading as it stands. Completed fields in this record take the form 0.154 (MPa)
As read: 0.03 (MPa)
